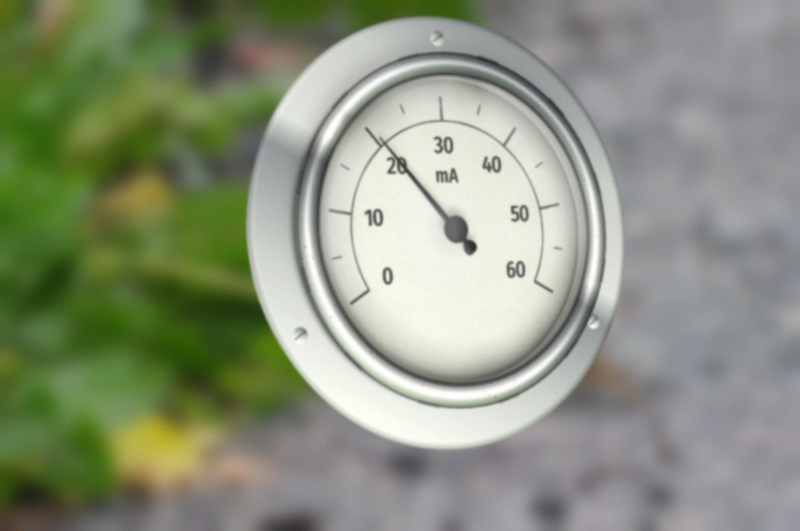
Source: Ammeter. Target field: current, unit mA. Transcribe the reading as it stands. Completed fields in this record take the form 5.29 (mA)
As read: 20 (mA)
